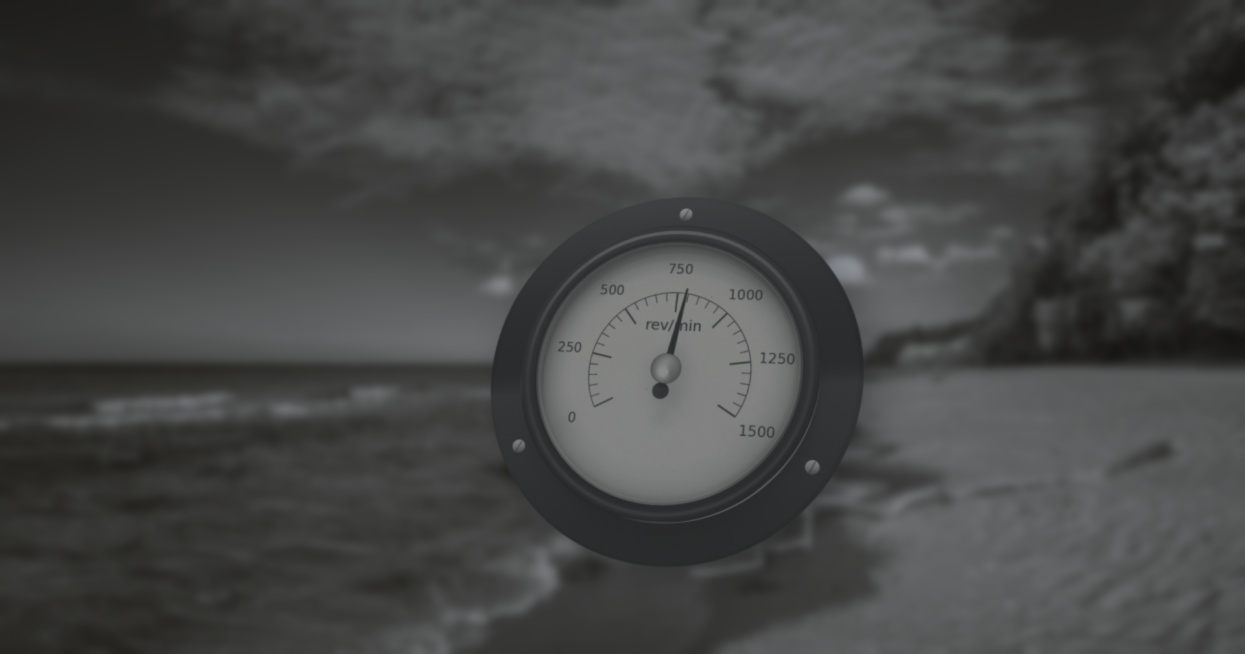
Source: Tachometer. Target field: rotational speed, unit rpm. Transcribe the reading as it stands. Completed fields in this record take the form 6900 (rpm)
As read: 800 (rpm)
